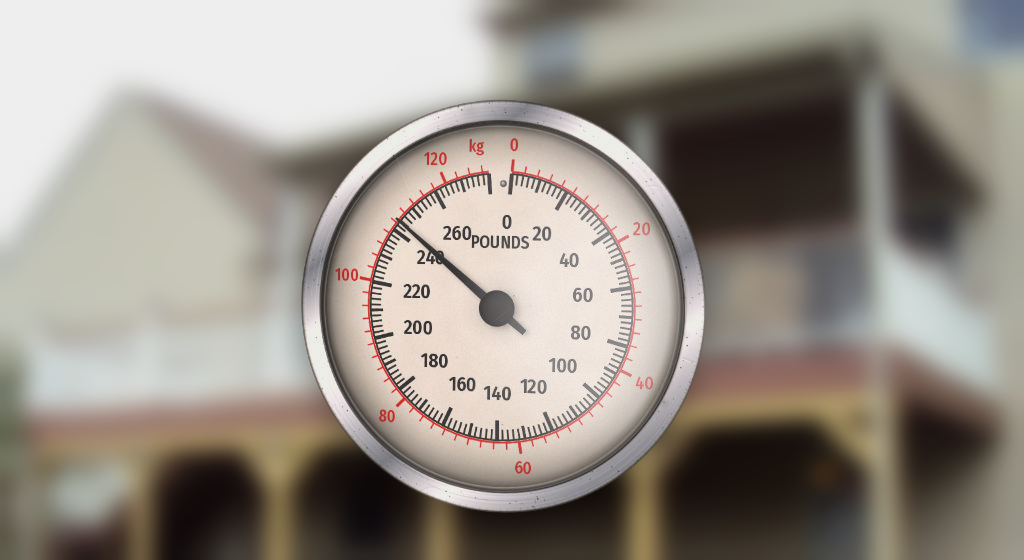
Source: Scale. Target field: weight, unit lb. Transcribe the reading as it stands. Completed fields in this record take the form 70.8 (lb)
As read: 244 (lb)
